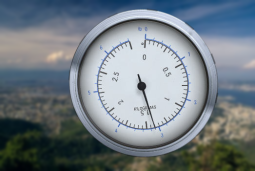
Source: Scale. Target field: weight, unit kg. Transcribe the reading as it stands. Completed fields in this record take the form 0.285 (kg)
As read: 1.4 (kg)
